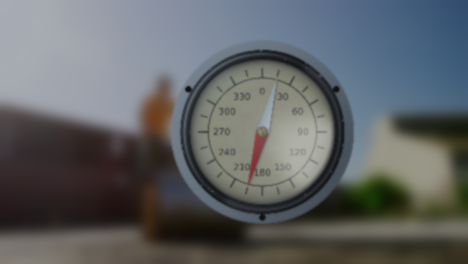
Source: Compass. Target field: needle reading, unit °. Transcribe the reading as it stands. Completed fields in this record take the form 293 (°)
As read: 195 (°)
